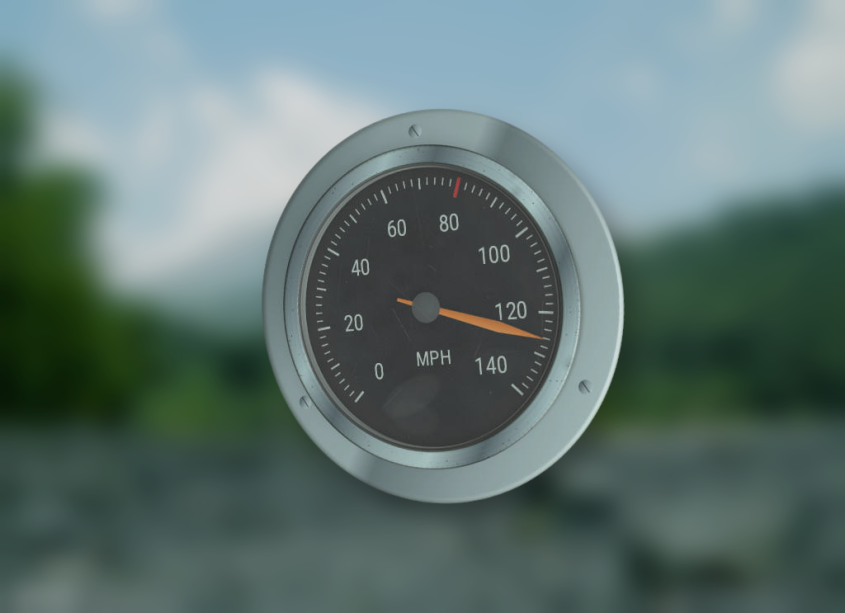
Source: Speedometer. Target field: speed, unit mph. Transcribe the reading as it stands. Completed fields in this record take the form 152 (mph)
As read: 126 (mph)
